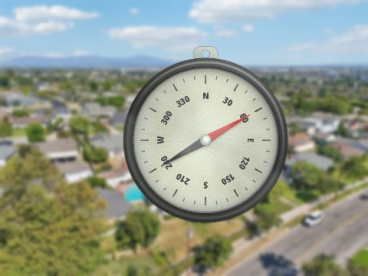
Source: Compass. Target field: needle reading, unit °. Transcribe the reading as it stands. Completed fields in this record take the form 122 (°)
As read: 60 (°)
